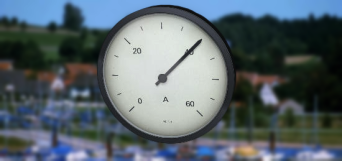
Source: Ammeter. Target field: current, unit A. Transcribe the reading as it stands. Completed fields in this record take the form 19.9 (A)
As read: 40 (A)
